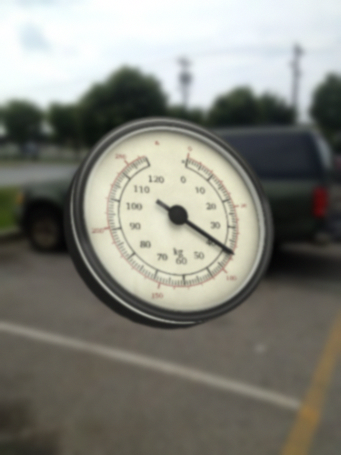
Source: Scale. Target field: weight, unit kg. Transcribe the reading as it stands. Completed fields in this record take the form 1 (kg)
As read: 40 (kg)
